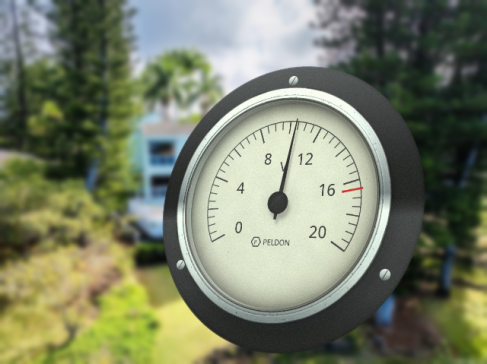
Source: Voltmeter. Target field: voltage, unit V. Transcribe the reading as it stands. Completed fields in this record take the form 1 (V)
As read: 10.5 (V)
